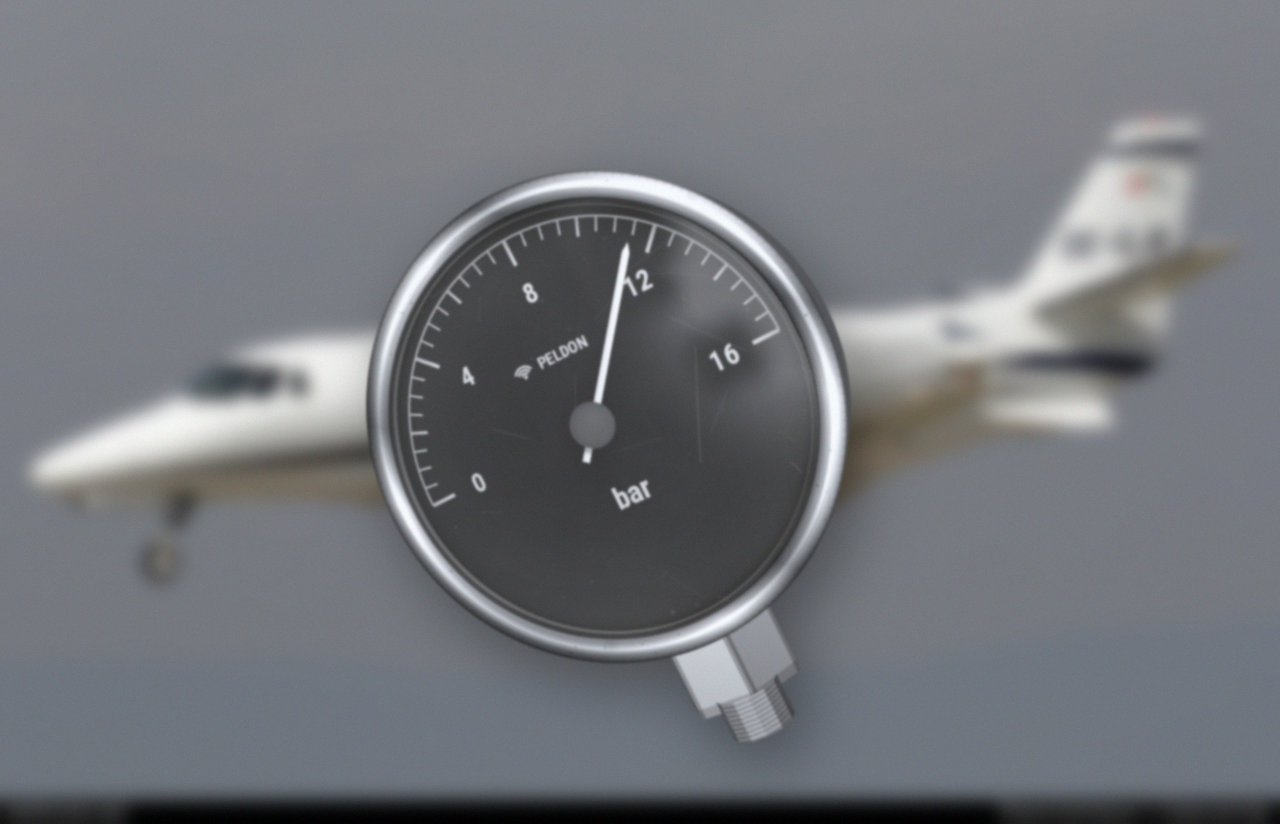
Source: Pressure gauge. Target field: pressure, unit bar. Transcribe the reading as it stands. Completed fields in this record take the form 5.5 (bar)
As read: 11.5 (bar)
